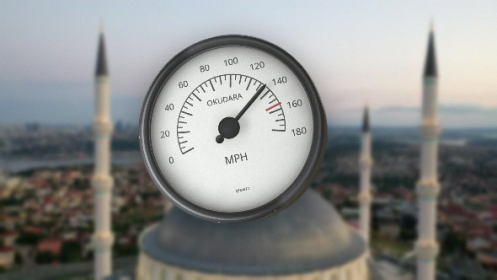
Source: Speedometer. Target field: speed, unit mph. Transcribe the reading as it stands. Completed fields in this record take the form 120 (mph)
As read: 135 (mph)
